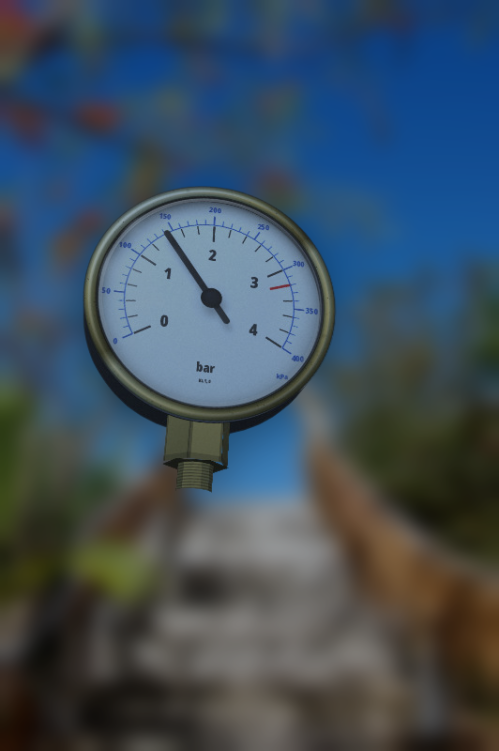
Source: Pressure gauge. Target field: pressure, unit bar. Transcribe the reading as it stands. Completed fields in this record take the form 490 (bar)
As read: 1.4 (bar)
